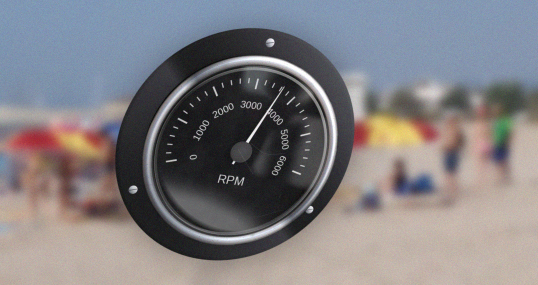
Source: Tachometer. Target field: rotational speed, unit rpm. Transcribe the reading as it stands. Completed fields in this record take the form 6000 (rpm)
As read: 3600 (rpm)
